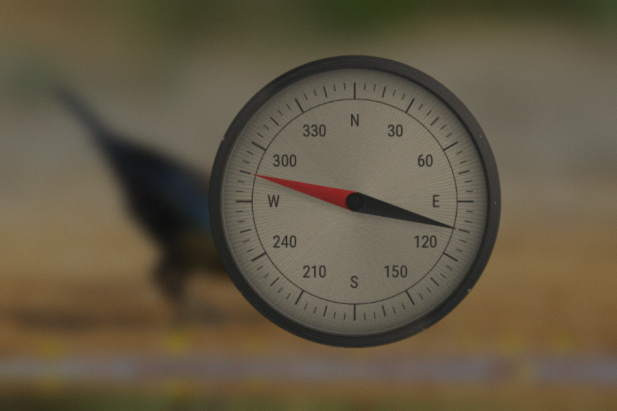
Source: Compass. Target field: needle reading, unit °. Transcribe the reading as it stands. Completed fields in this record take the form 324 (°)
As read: 285 (°)
